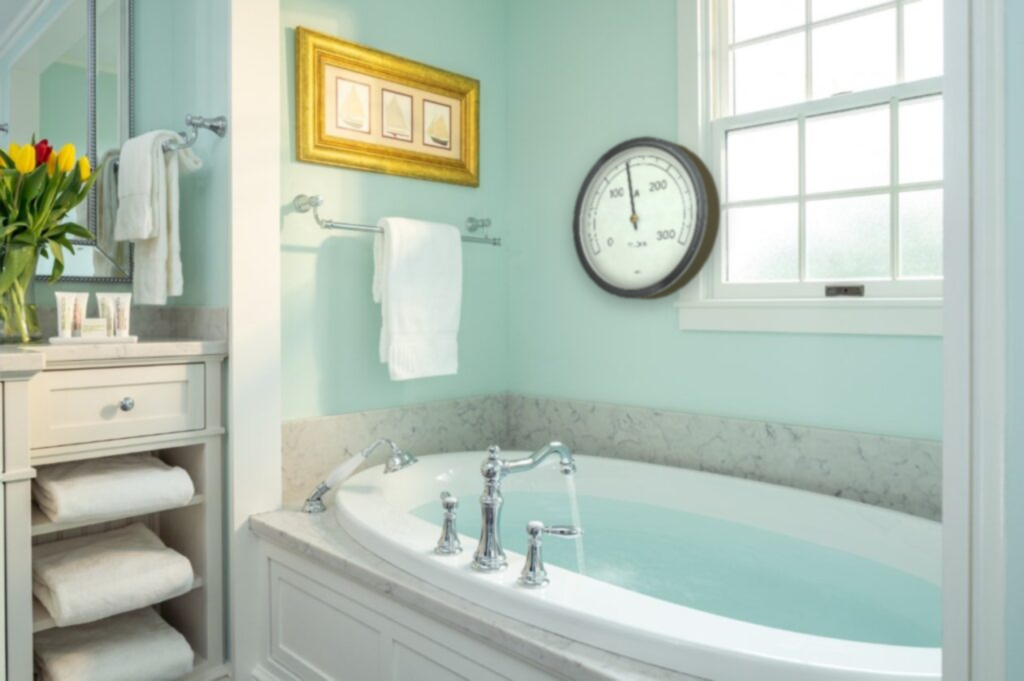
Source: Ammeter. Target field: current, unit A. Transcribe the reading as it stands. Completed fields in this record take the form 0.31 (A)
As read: 140 (A)
